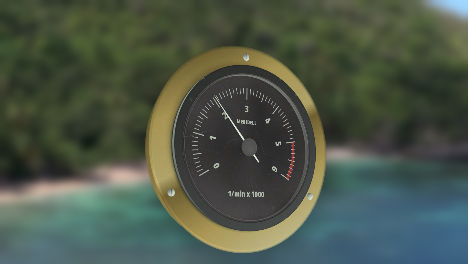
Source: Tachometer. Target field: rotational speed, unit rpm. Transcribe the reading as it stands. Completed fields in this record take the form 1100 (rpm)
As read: 2000 (rpm)
